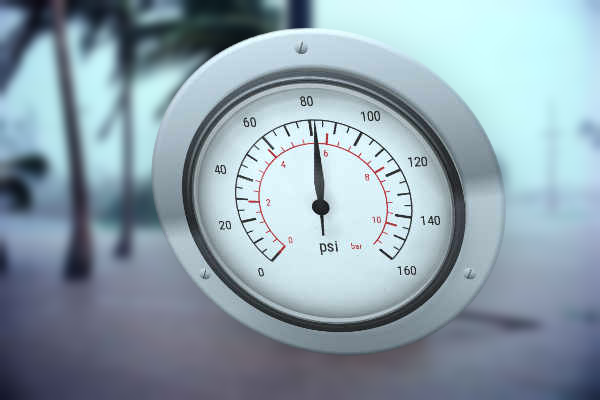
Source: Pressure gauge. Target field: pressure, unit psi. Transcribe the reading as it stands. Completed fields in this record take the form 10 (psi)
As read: 82.5 (psi)
